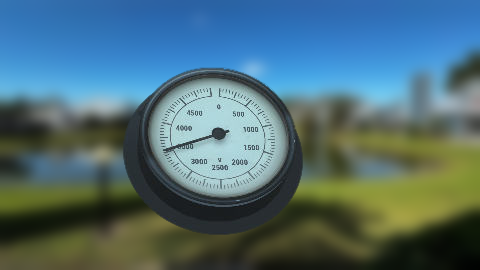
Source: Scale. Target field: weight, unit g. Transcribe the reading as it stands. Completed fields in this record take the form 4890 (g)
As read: 3500 (g)
